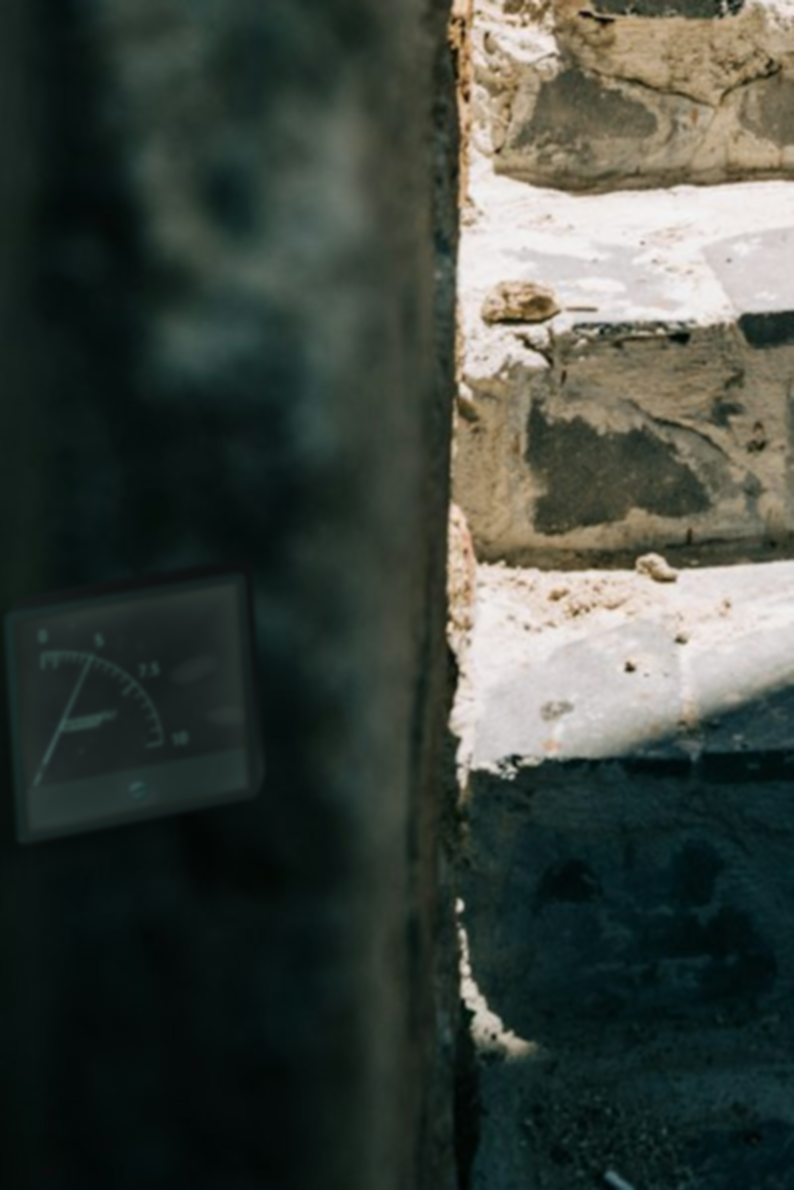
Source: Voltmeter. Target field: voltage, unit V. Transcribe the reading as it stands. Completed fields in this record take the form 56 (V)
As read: 5 (V)
